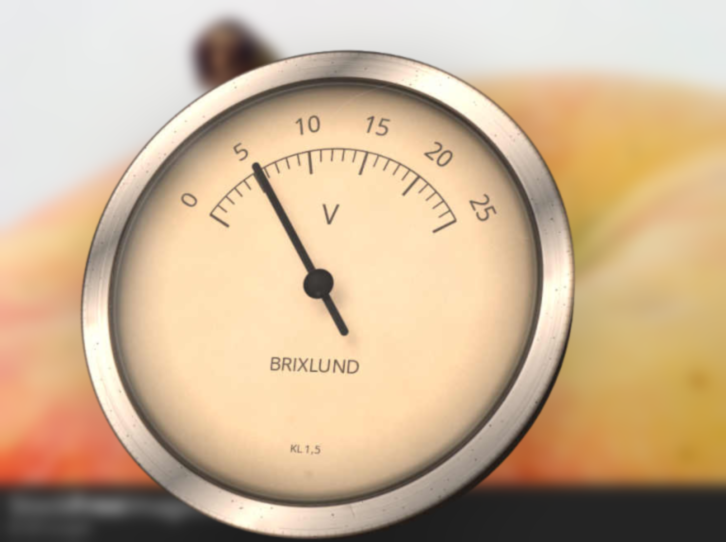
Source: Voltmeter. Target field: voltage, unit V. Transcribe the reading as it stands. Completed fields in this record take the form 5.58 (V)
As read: 5.5 (V)
